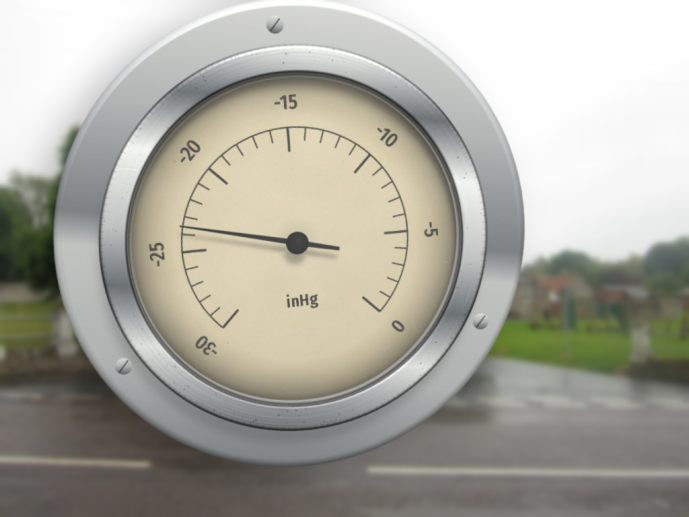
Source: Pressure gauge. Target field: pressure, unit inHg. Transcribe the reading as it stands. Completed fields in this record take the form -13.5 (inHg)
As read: -23.5 (inHg)
